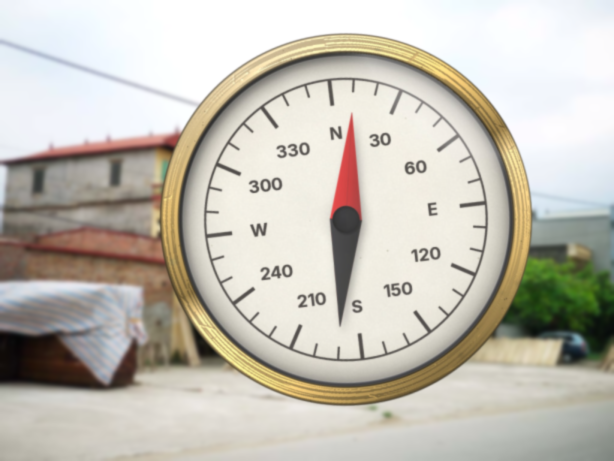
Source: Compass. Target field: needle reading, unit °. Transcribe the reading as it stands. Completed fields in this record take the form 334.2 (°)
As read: 10 (°)
